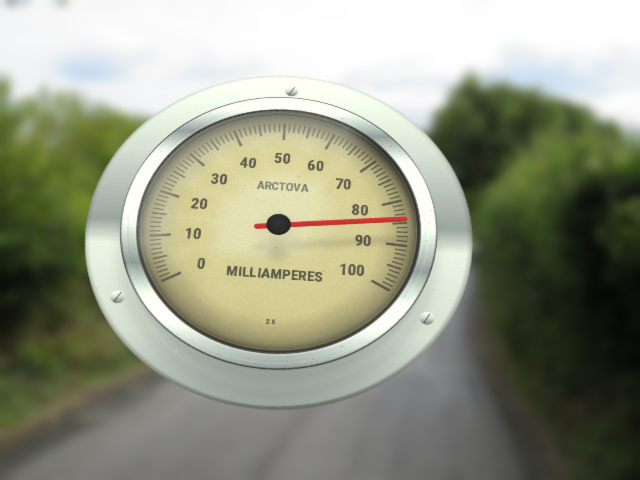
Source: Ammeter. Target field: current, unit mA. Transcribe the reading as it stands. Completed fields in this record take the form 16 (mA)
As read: 85 (mA)
